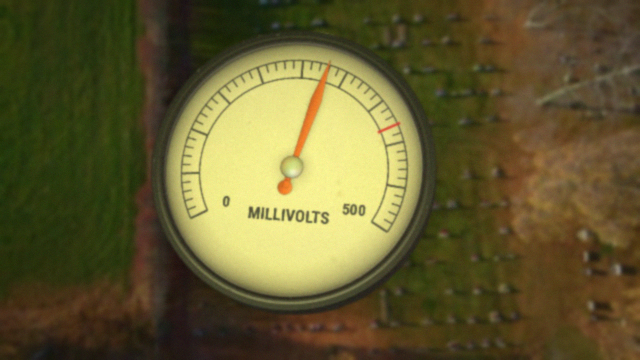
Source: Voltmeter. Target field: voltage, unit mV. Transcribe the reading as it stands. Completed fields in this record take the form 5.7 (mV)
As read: 280 (mV)
